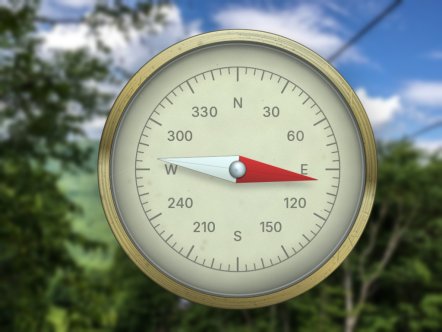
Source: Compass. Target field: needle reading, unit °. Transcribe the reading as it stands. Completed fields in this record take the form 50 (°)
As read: 97.5 (°)
